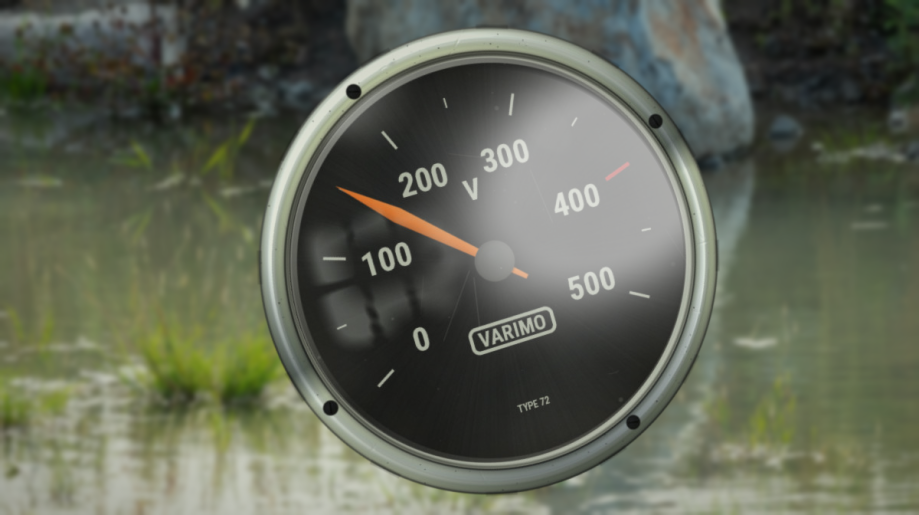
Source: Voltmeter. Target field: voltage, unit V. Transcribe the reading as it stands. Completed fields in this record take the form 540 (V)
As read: 150 (V)
